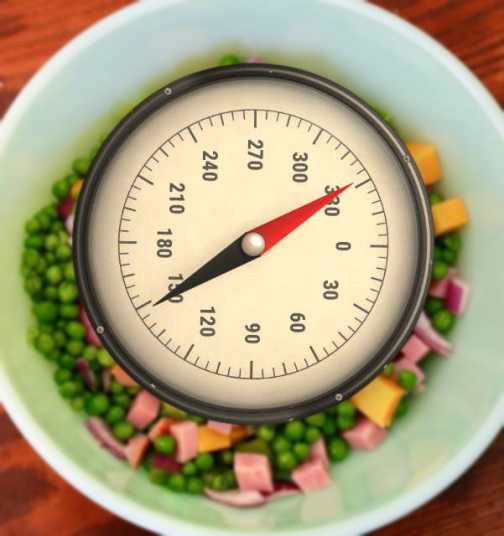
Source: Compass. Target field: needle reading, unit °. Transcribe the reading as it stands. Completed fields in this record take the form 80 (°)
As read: 327.5 (°)
